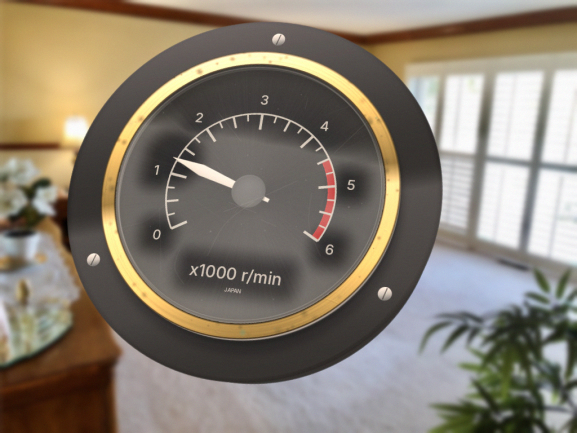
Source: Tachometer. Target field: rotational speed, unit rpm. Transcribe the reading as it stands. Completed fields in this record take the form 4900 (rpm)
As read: 1250 (rpm)
